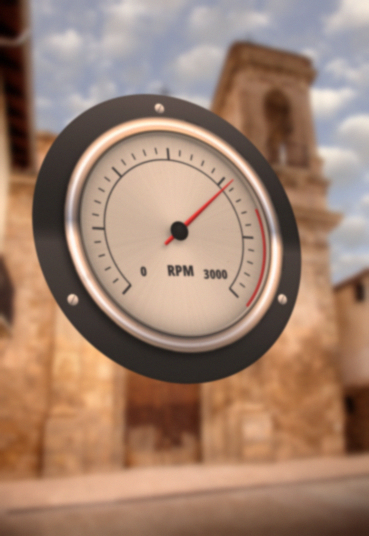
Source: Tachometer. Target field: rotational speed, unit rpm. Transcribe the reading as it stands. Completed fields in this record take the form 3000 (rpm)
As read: 2050 (rpm)
